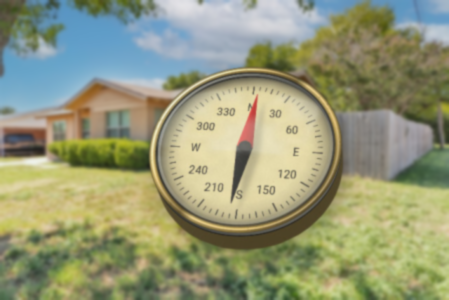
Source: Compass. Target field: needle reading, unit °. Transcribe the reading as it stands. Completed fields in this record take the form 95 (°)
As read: 5 (°)
